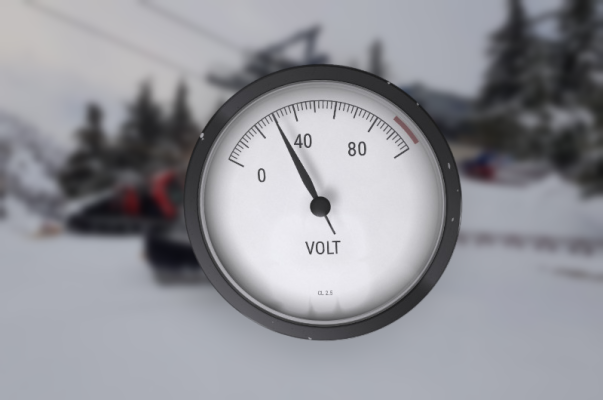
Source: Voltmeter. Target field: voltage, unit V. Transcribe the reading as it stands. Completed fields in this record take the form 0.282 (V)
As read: 30 (V)
